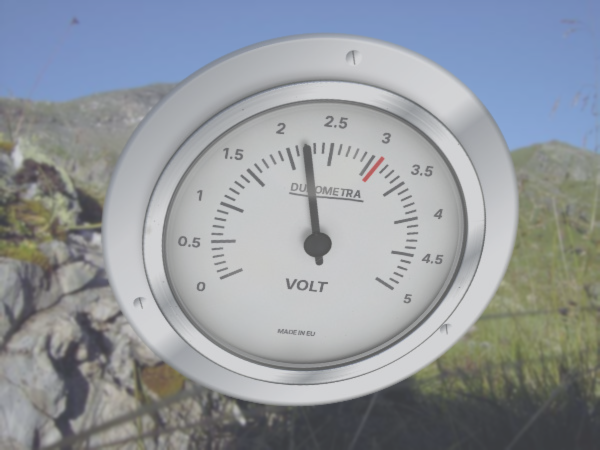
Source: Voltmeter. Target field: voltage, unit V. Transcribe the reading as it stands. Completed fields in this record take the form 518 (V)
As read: 2.2 (V)
